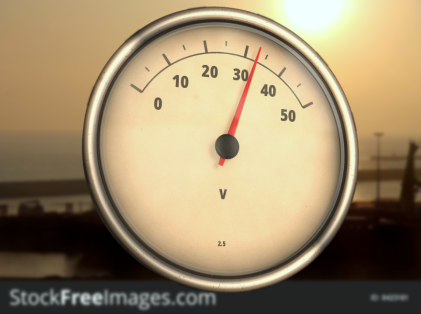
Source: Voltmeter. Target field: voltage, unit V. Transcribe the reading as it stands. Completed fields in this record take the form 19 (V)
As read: 32.5 (V)
